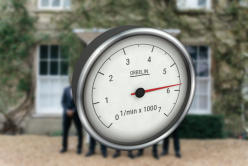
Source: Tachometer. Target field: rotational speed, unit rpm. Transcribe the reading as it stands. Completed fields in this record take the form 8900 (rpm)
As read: 5750 (rpm)
